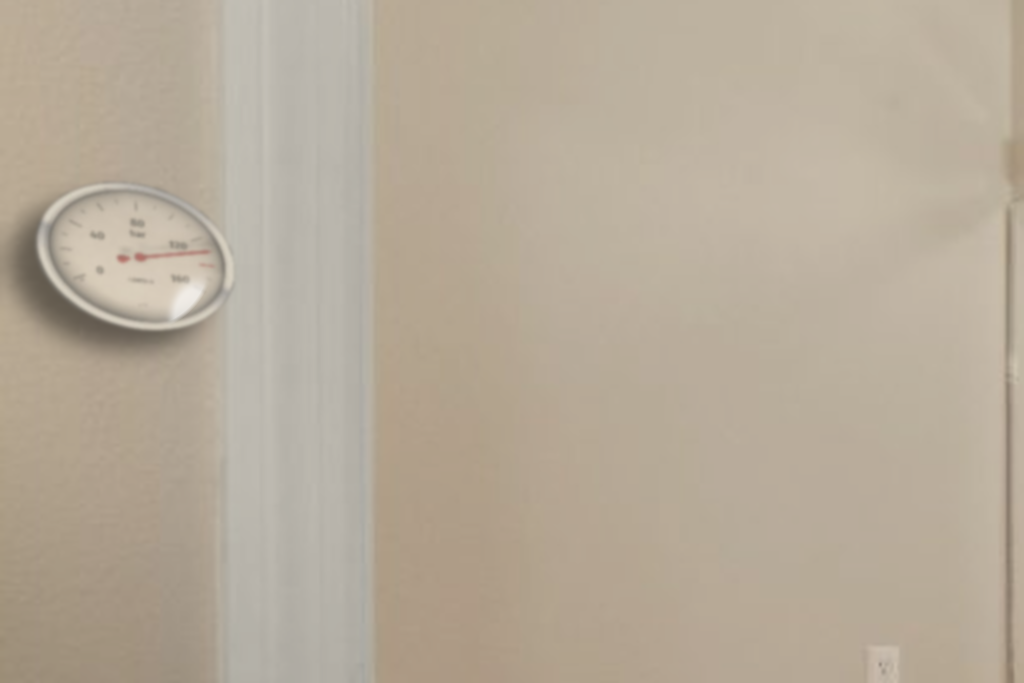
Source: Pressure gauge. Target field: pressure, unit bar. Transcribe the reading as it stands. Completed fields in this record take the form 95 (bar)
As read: 130 (bar)
